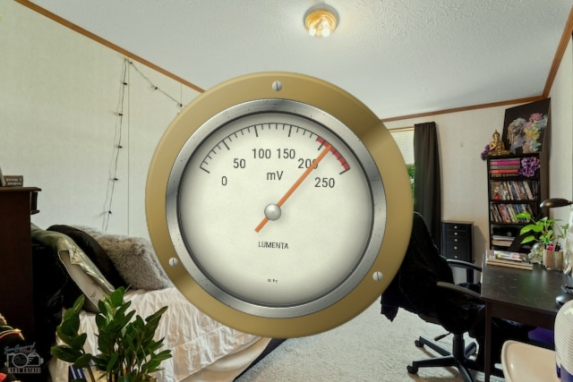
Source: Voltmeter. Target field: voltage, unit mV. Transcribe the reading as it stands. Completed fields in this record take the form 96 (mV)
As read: 210 (mV)
